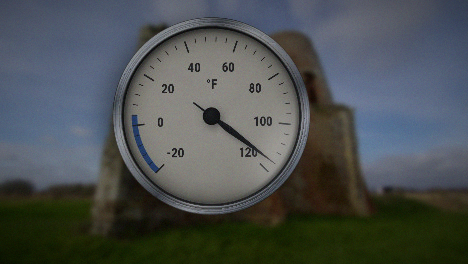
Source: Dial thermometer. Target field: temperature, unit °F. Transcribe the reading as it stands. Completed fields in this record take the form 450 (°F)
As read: 116 (°F)
